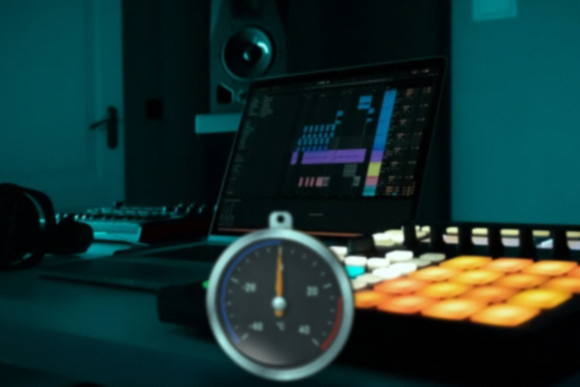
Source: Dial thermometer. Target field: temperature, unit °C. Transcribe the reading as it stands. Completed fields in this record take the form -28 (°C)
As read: 0 (°C)
